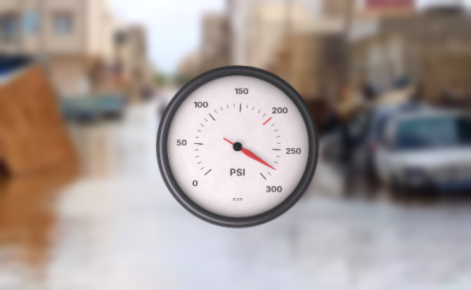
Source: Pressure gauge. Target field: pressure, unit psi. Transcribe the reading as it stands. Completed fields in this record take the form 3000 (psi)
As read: 280 (psi)
